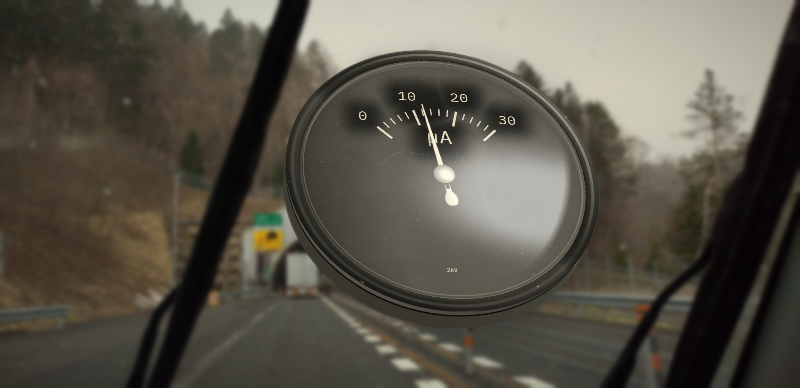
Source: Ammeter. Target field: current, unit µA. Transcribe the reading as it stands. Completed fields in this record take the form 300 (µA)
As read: 12 (µA)
